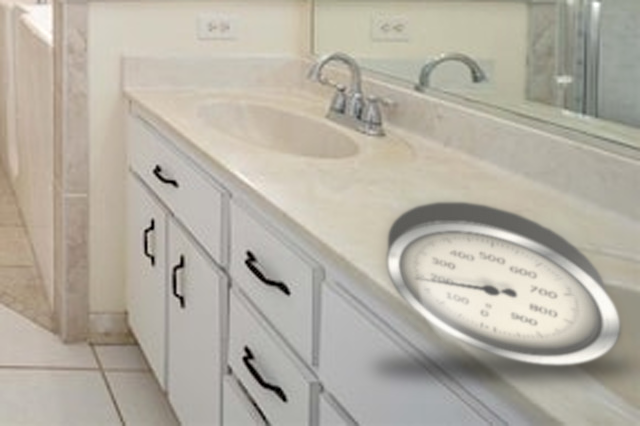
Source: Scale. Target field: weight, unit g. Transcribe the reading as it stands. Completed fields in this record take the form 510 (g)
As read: 200 (g)
